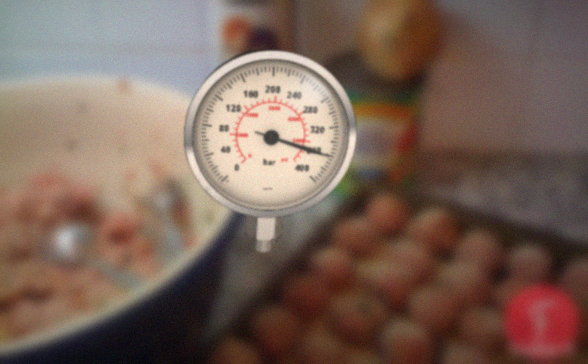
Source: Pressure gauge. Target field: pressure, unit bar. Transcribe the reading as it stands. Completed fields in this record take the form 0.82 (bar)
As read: 360 (bar)
